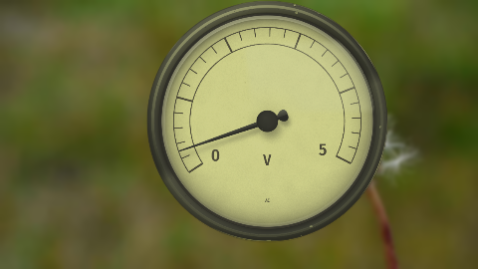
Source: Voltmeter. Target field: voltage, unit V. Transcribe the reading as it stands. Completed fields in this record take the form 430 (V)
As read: 0.3 (V)
